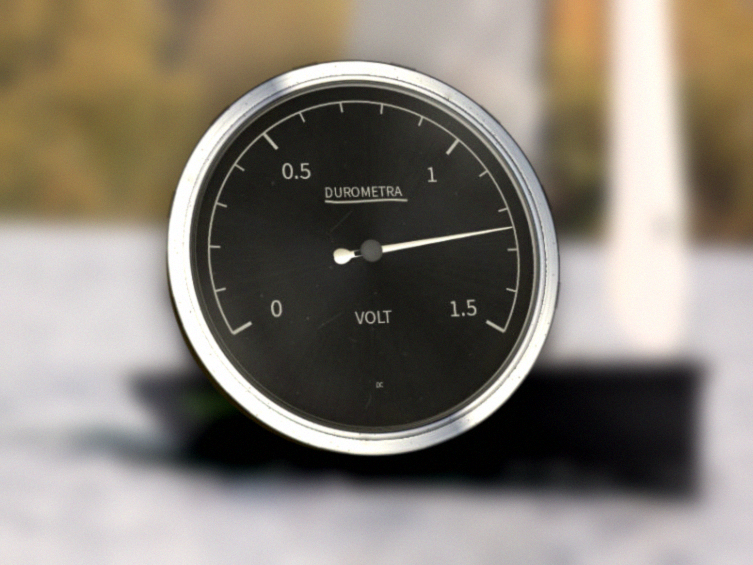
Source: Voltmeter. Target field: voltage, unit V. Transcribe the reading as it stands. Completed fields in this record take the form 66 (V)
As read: 1.25 (V)
